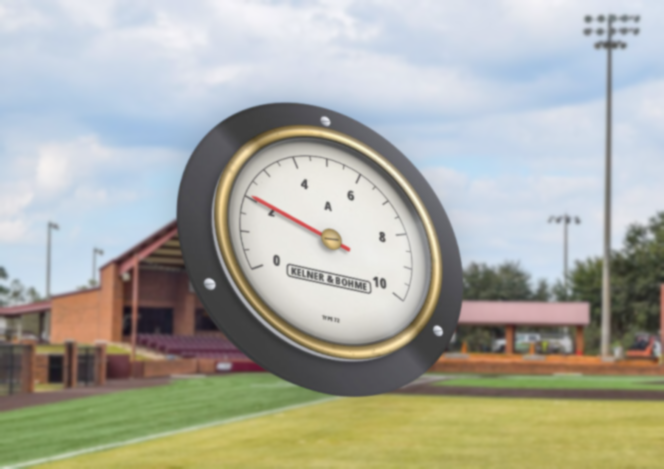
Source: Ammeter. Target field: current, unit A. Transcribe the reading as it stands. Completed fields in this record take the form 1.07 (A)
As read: 2 (A)
